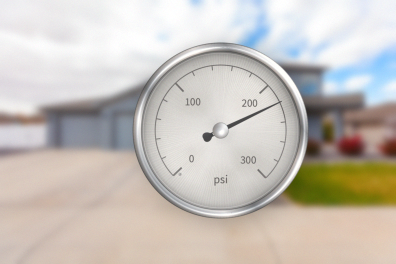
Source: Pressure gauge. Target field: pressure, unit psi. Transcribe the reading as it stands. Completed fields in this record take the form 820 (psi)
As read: 220 (psi)
